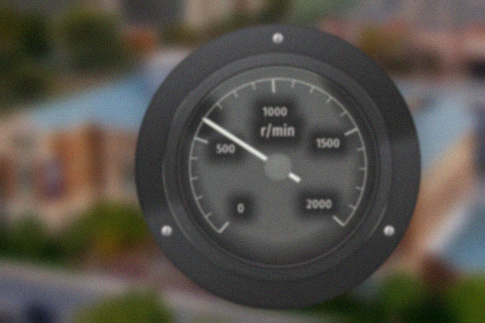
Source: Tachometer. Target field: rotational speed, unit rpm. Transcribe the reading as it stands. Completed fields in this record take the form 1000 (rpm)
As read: 600 (rpm)
